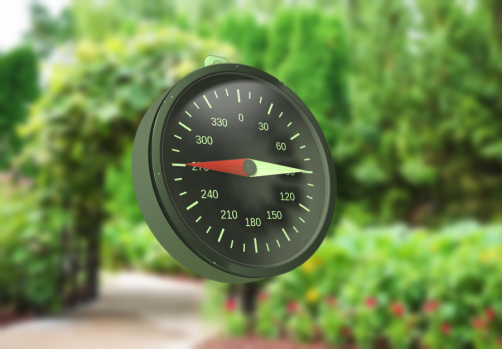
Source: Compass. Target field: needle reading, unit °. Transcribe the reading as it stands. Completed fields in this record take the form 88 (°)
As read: 270 (°)
